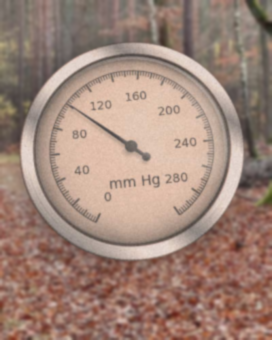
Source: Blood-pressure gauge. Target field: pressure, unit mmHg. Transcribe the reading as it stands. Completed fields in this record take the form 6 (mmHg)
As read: 100 (mmHg)
